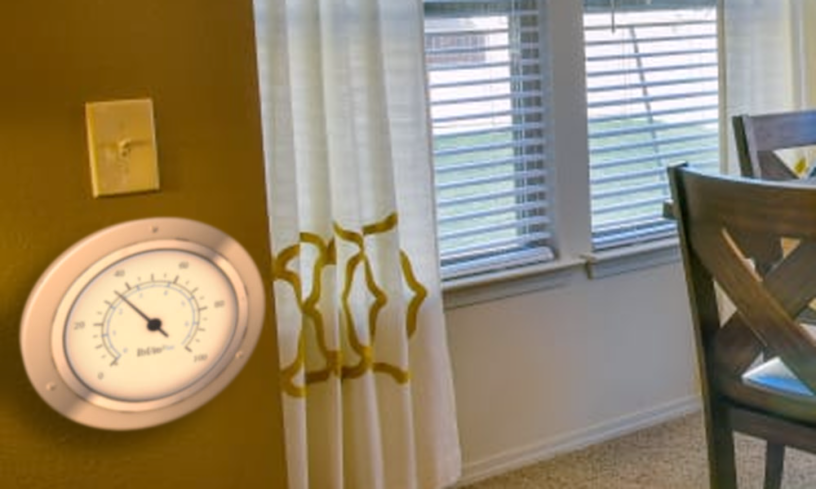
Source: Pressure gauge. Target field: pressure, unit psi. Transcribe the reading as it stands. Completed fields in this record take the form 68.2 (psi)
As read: 35 (psi)
